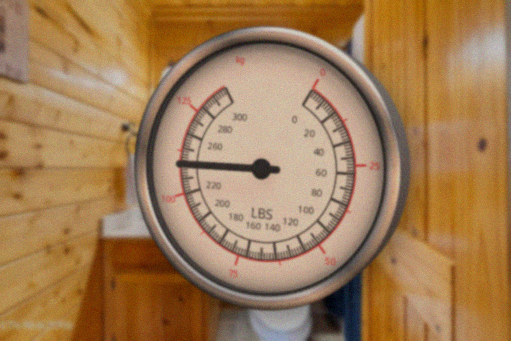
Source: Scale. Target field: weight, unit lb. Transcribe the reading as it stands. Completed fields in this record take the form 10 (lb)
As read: 240 (lb)
